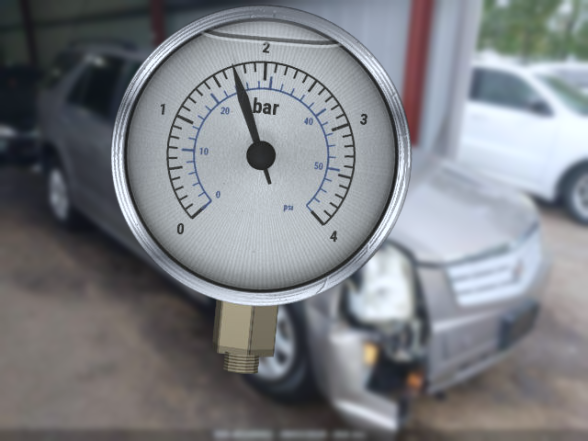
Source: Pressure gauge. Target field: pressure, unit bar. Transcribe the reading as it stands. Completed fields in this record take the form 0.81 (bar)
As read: 1.7 (bar)
